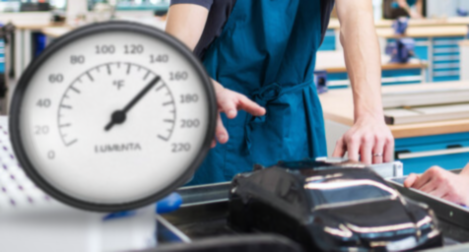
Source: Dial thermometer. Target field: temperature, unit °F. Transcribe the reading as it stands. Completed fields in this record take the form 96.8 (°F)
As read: 150 (°F)
